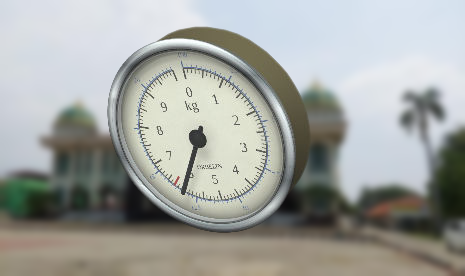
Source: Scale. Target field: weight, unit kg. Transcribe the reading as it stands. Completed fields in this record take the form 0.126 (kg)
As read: 6 (kg)
